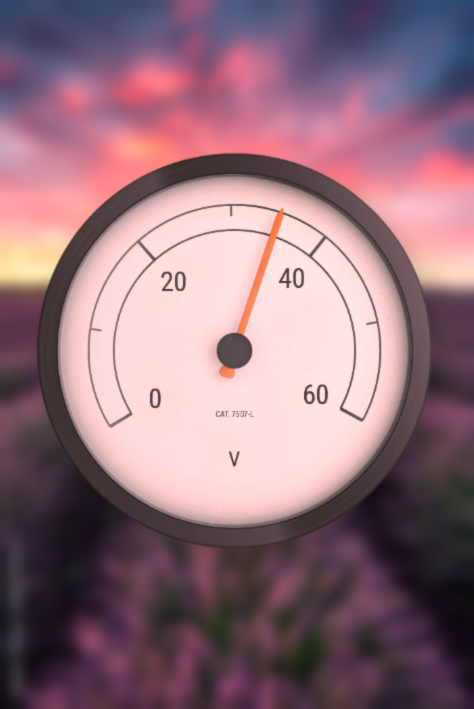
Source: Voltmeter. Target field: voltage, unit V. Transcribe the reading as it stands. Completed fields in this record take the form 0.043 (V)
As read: 35 (V)
